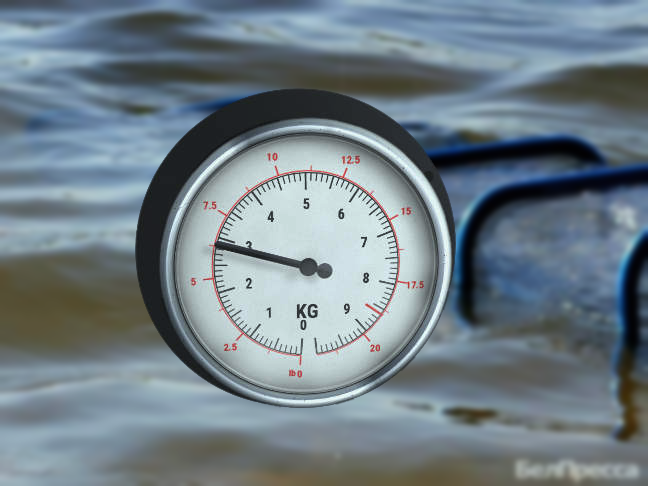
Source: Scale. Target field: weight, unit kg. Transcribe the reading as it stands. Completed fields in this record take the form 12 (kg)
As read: 2.9 (kg)
